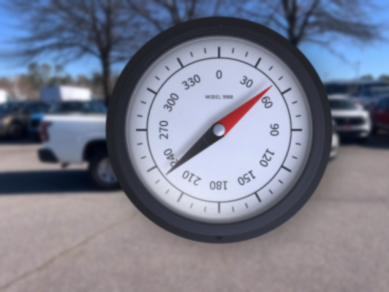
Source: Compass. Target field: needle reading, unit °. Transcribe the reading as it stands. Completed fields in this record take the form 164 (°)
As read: 50 (°)
